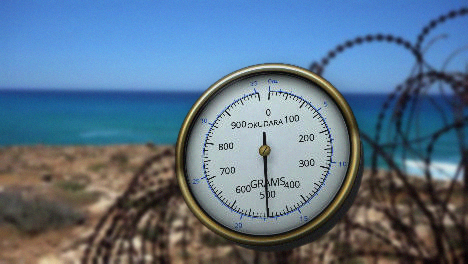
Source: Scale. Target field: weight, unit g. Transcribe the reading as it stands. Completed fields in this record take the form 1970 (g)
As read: 500 (g)
